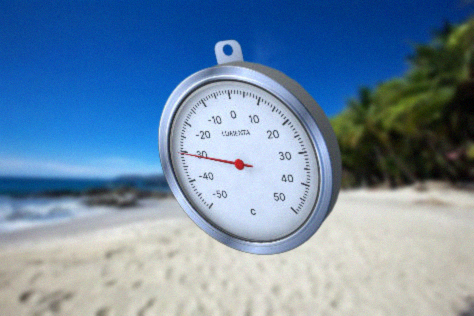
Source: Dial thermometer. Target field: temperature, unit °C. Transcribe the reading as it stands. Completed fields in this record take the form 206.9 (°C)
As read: -30 (°C)
